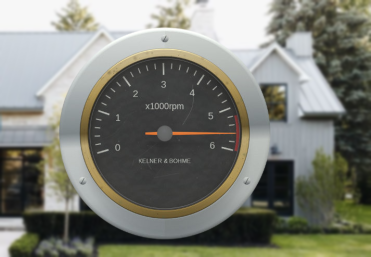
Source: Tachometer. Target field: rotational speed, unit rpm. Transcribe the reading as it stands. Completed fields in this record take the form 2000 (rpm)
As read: 5600 (rpm)
